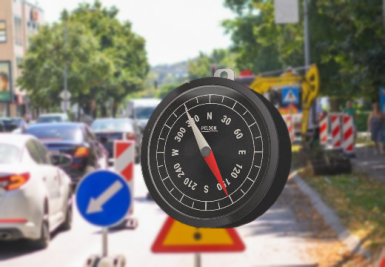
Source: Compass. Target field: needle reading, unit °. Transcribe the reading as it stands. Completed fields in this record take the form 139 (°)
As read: 150 (°)
